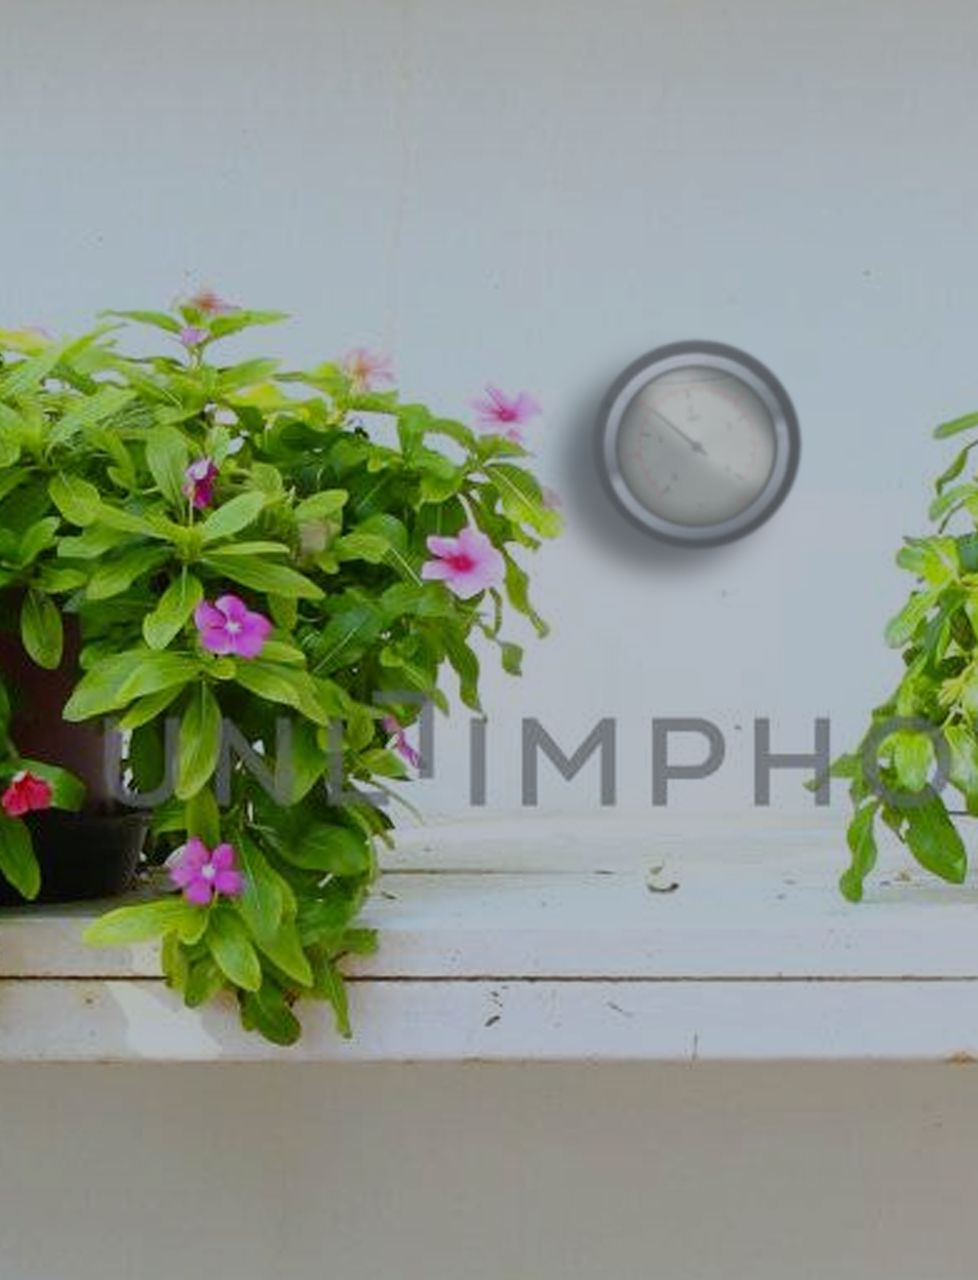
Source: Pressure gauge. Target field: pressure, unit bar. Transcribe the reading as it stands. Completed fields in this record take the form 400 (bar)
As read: 1.4 (bar)
